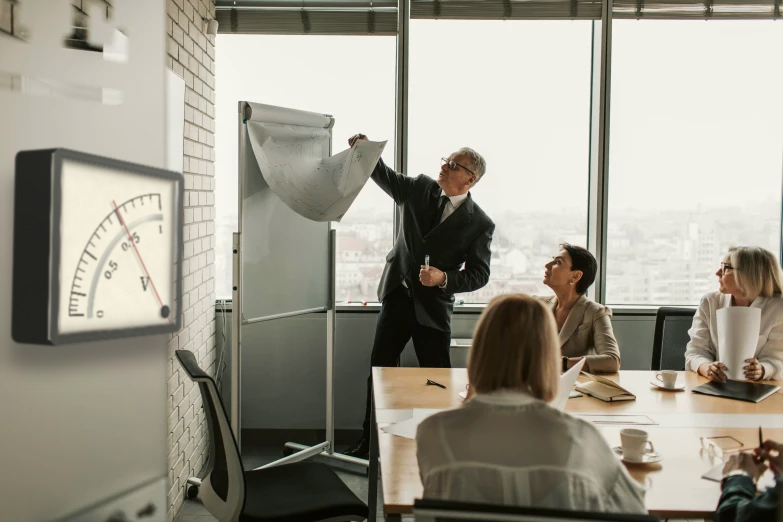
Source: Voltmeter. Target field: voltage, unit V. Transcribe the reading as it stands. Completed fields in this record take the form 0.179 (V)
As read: 0.75 (V)
